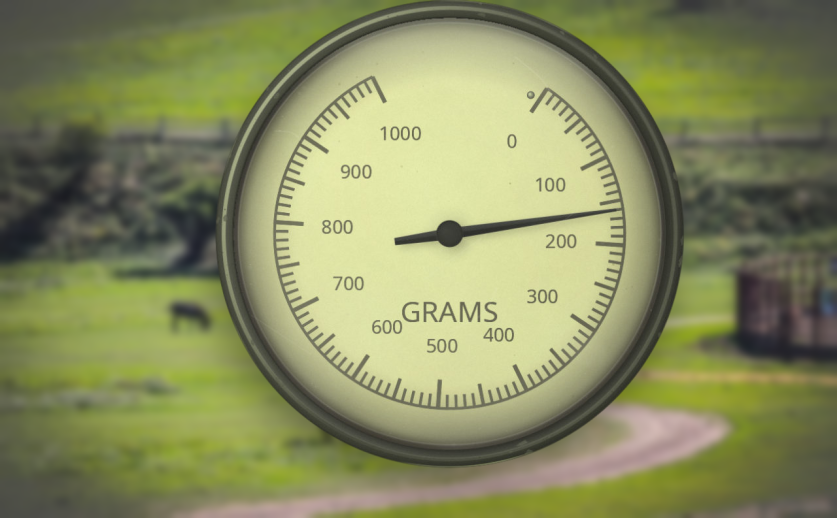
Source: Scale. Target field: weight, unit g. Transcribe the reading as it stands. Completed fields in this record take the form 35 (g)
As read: 160 (g)
